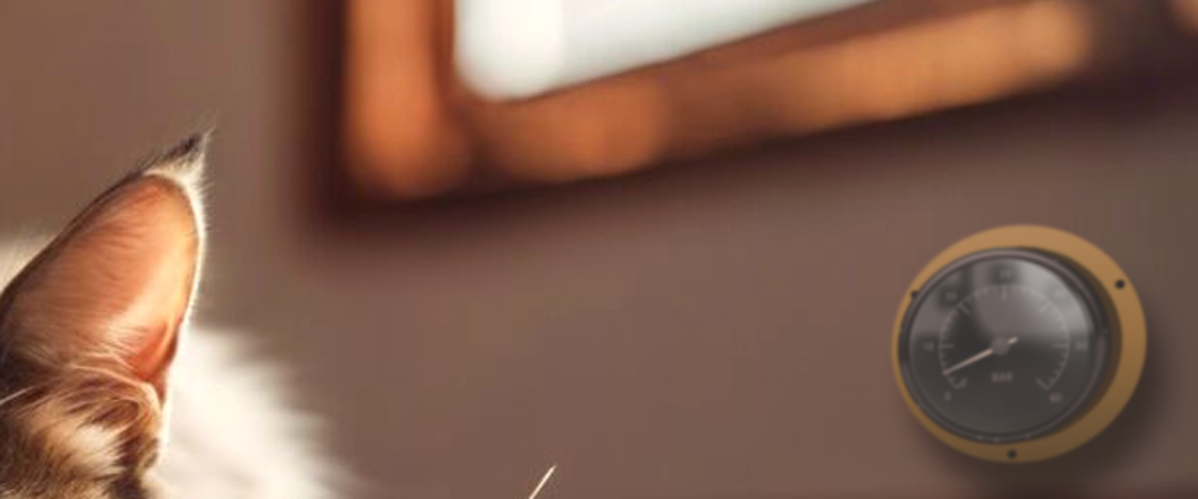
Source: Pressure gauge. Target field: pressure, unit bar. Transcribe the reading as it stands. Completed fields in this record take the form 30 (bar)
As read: 4 (bar)
